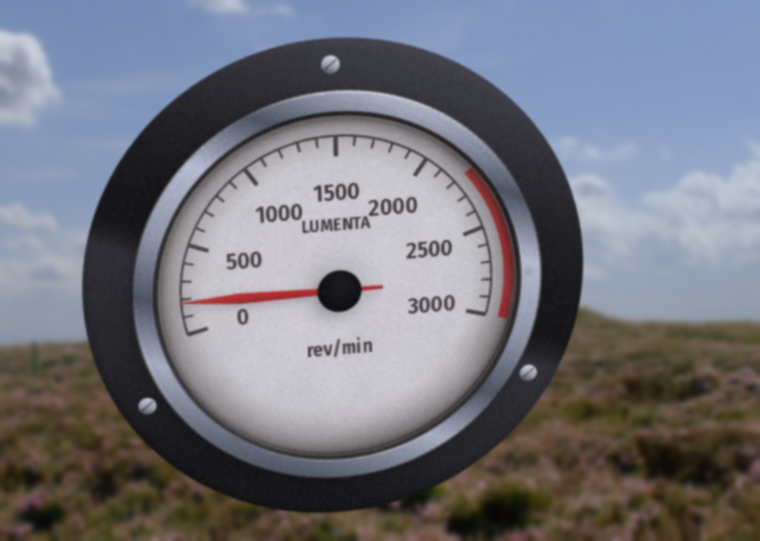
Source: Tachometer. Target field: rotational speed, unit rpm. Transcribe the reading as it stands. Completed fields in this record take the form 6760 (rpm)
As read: 200 (rpm)
